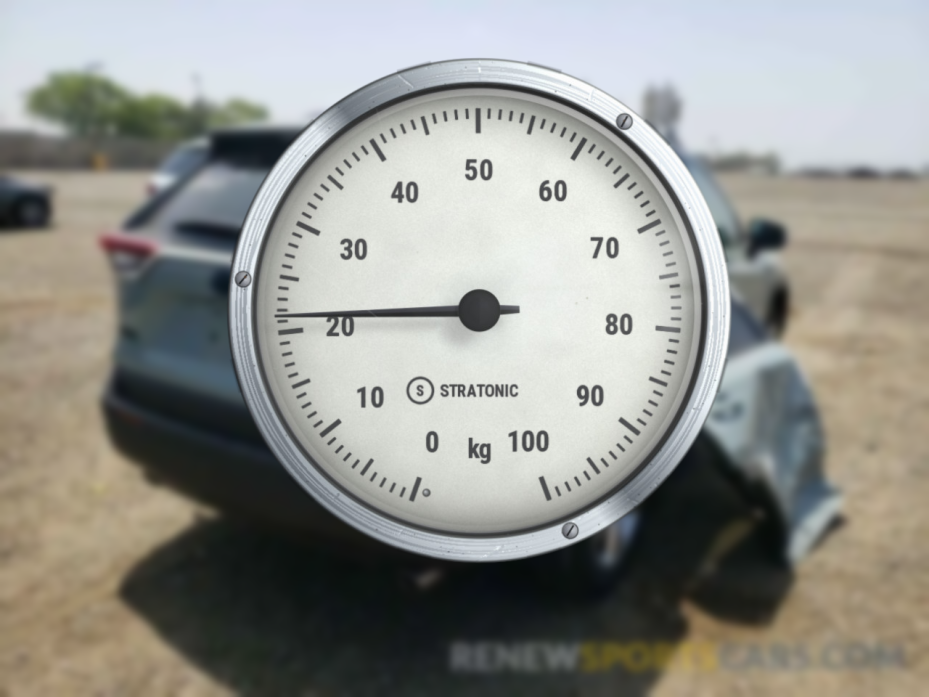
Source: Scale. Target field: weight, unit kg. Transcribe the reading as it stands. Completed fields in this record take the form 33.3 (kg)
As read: 21.5 (kg)
